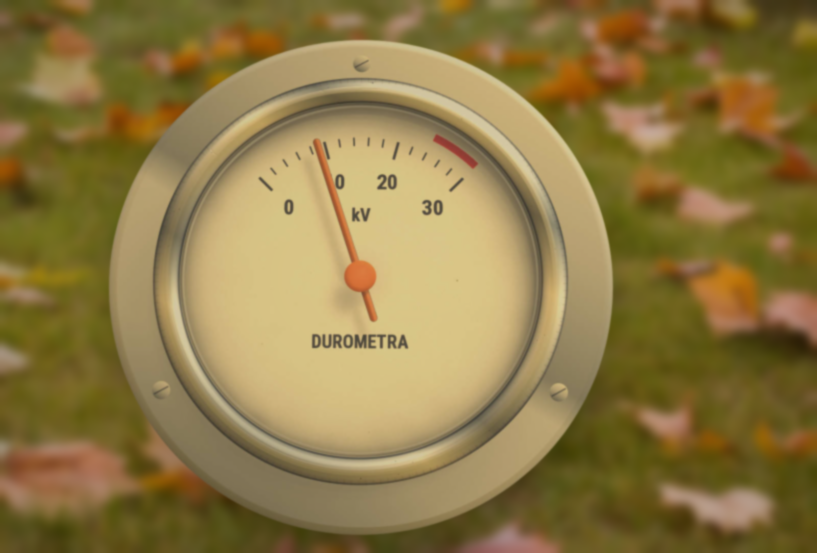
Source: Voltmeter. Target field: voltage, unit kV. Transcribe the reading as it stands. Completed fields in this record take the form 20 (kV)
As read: 9 (kV)
